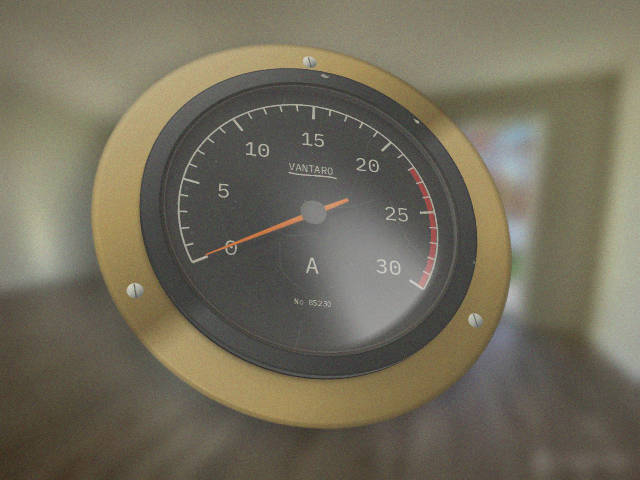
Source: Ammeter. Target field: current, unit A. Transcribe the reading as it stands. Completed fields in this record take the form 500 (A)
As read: 0 (A)
